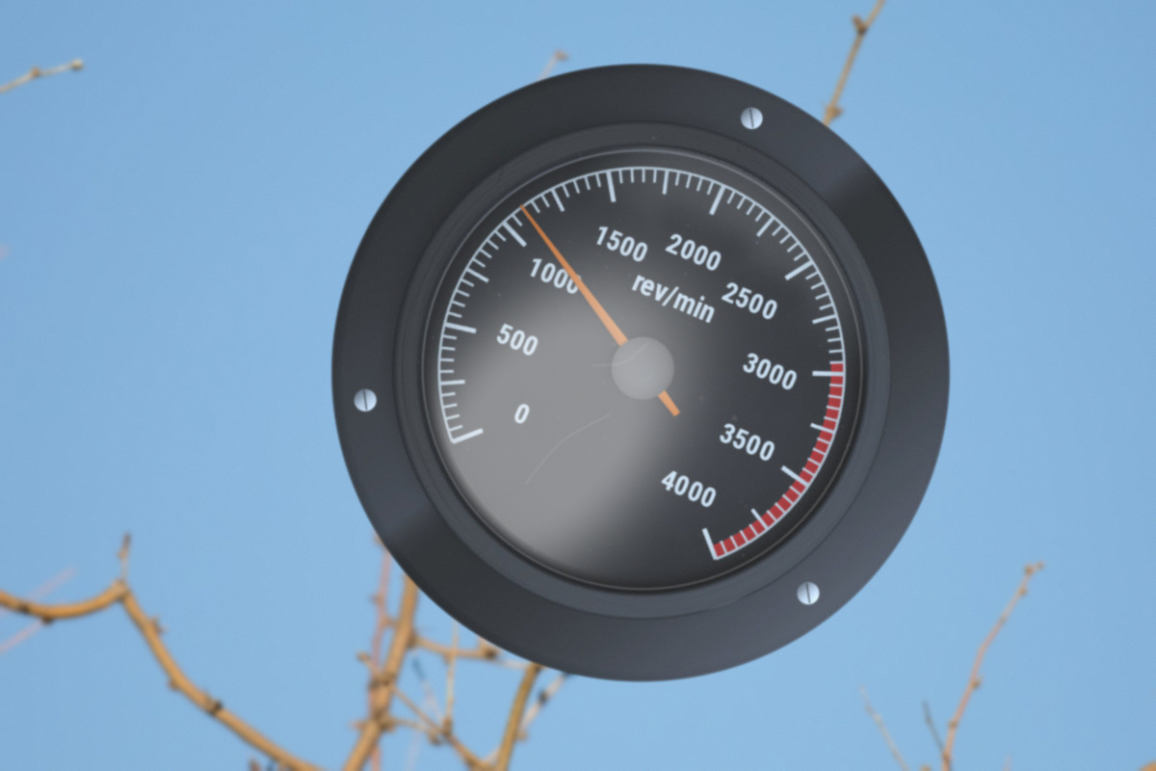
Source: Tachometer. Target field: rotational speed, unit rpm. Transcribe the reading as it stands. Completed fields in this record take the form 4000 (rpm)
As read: 1100 (rpm)
